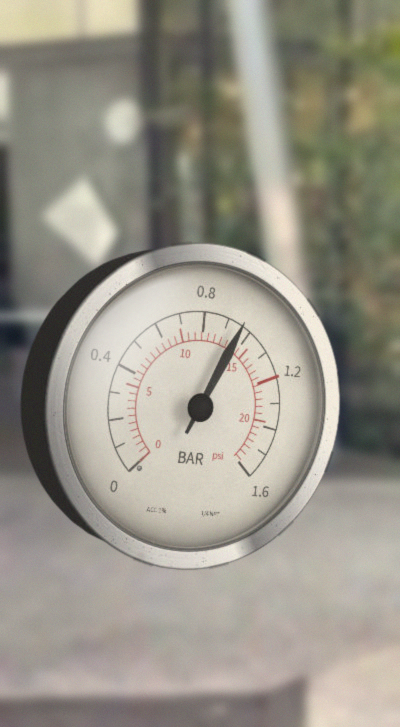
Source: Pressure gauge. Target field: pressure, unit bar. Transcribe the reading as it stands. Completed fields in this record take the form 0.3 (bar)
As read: 0.95 (bar)
